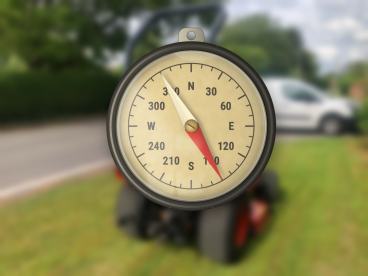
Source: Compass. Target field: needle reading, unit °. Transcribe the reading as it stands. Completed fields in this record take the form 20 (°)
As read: 150 (°)
